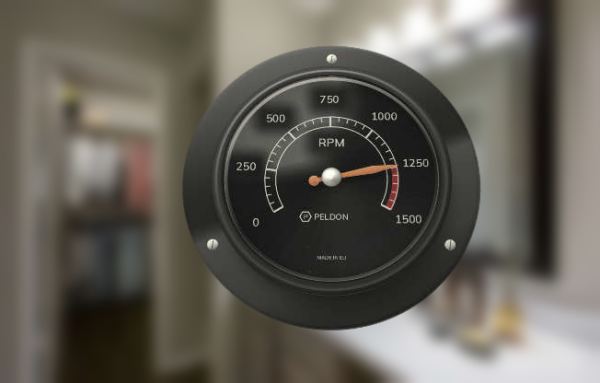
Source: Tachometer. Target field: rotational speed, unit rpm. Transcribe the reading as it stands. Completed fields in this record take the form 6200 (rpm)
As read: 1250 (rpm)
